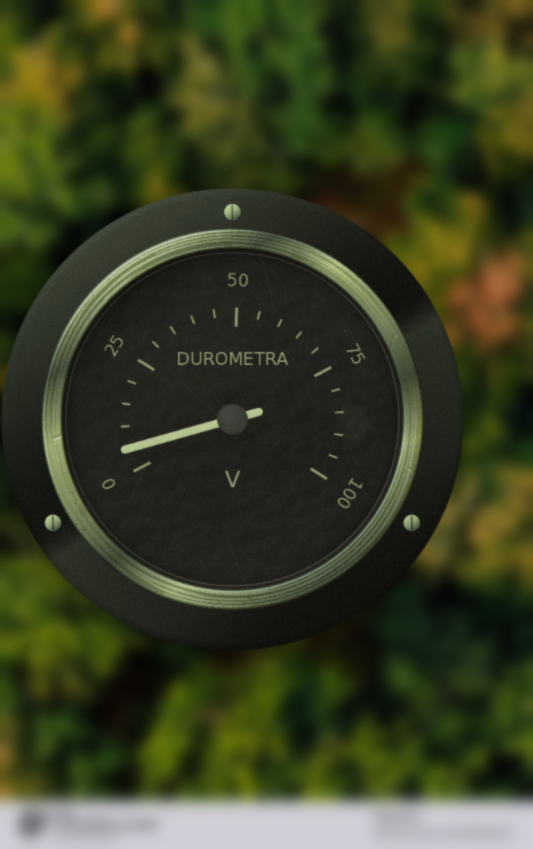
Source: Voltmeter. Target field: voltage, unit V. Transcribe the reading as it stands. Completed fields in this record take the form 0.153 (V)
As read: 5 (V)
